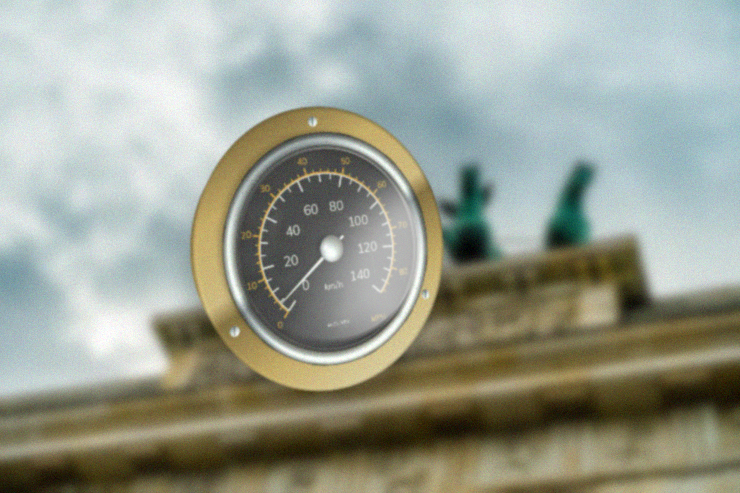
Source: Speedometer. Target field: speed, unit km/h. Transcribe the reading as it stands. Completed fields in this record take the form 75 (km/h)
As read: 5 (km/h)
